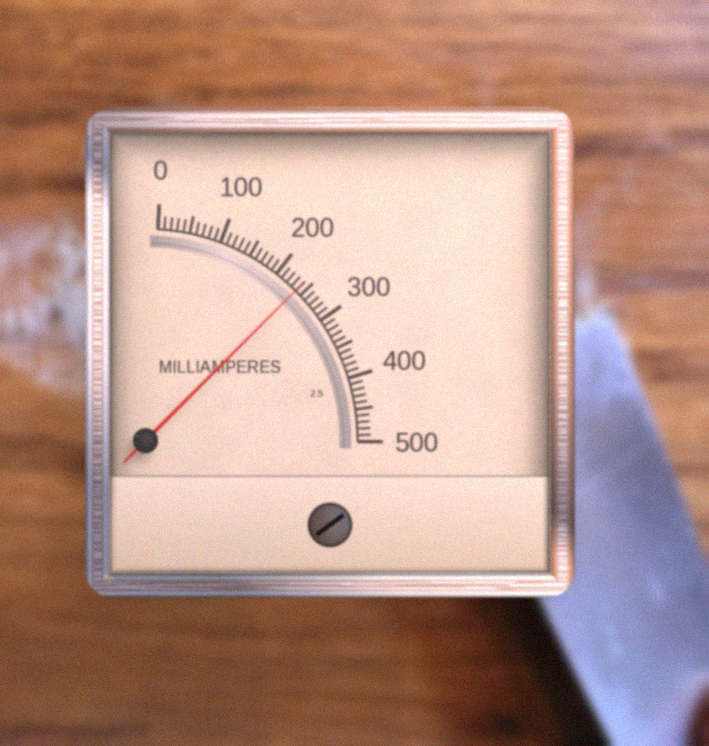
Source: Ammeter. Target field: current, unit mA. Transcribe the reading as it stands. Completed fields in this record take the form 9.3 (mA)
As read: 240 (mA)
